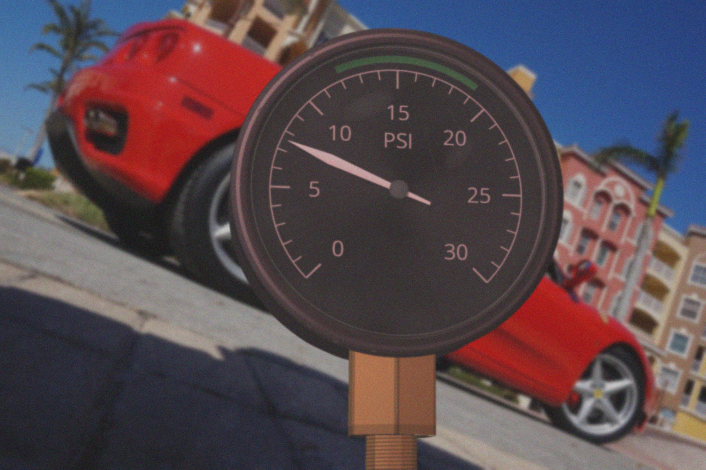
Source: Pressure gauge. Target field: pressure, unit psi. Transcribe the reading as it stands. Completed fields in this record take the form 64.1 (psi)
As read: 7.5 (psi)
